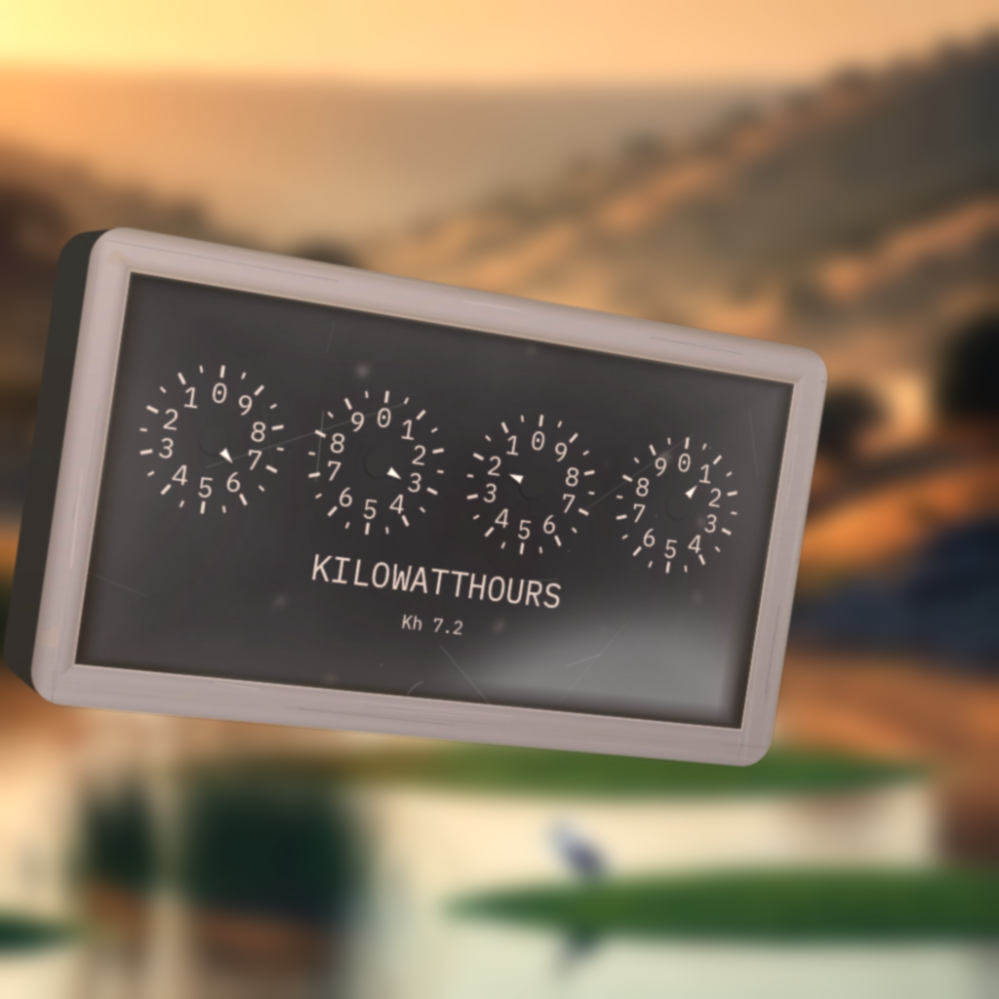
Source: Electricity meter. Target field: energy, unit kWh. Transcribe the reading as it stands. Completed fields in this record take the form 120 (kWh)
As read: 6321 (kWh)
